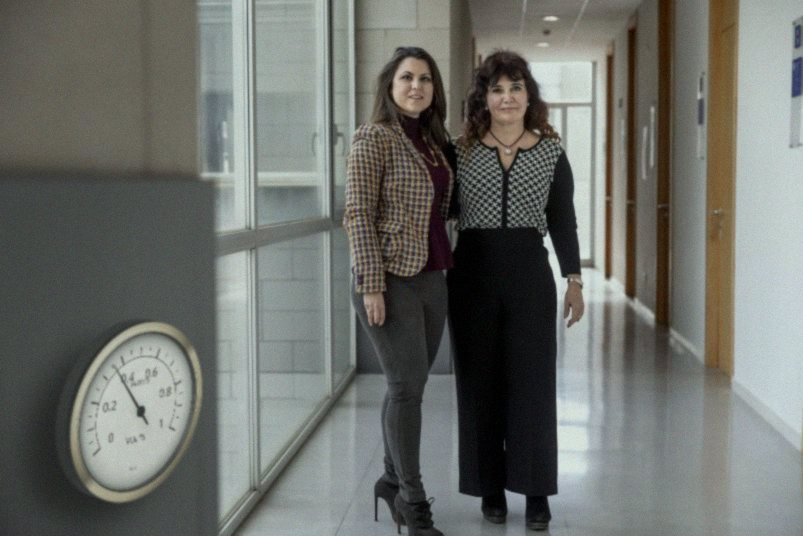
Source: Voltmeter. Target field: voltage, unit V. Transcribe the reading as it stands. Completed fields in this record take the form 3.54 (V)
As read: 0.35 (V)
